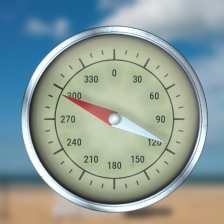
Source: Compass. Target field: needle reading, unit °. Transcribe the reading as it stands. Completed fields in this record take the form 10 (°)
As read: 295 (°)
